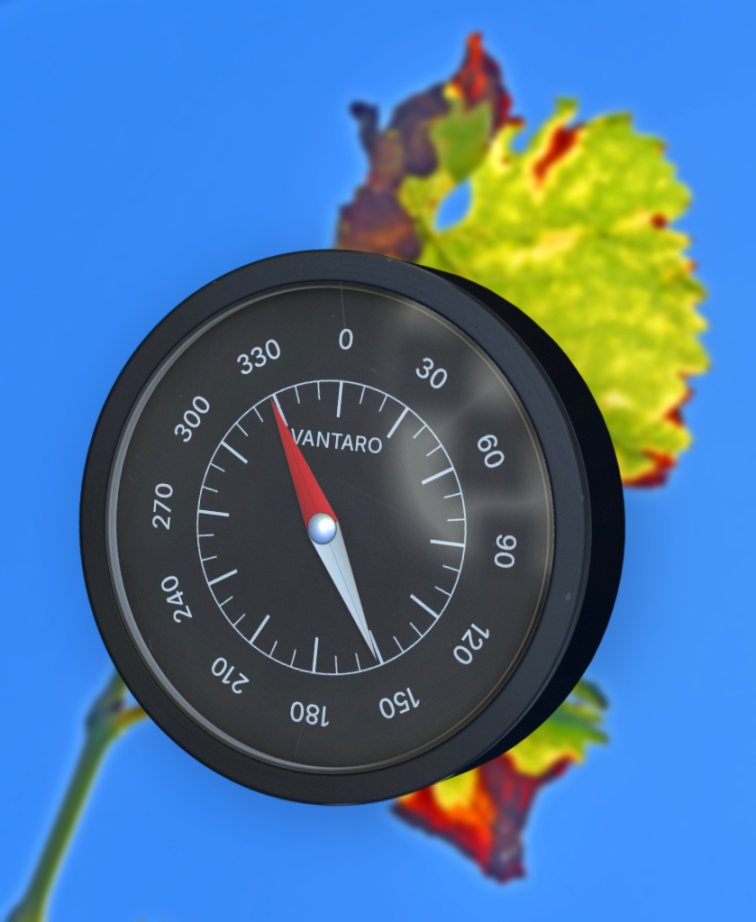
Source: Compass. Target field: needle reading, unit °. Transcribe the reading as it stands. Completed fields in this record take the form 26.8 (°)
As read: 330 (°)
